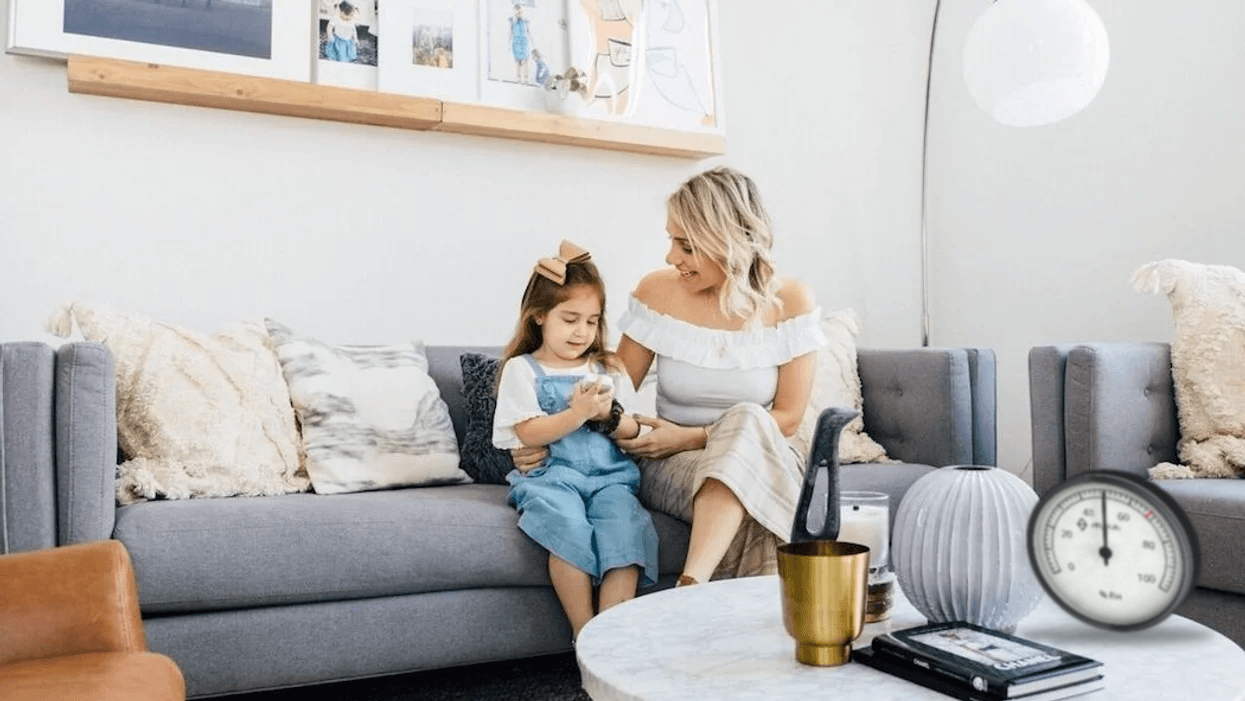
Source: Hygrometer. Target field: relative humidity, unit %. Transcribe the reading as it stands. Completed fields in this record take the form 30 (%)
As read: 50 (%)
